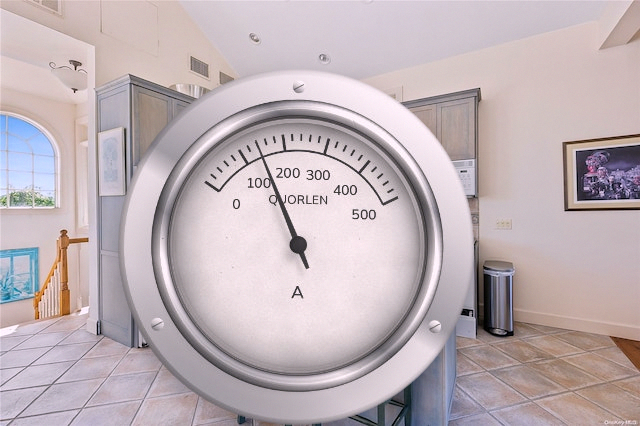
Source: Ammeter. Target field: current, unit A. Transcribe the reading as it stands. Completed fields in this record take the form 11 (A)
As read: 140 (A)
